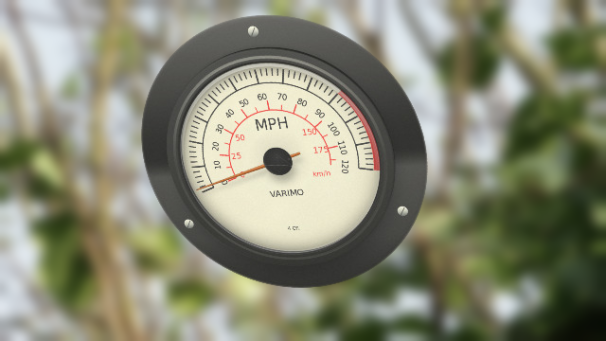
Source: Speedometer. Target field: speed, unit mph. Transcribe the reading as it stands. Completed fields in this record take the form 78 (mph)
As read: 2 (mph)
